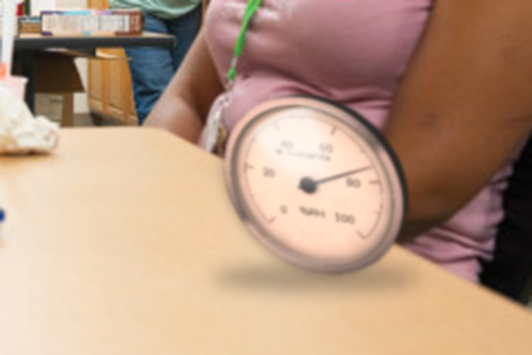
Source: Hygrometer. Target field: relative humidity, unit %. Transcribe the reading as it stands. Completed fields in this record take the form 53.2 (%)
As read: 75 (%)
